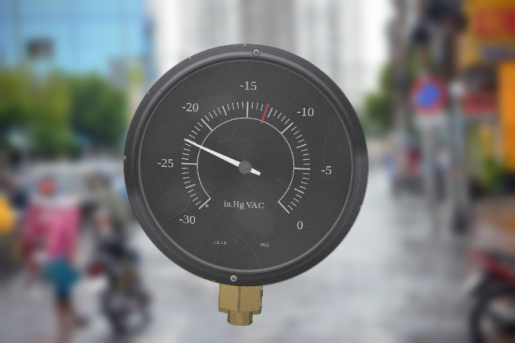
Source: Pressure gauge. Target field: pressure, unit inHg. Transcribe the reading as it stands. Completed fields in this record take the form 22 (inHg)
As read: -22.5 (inHg)
